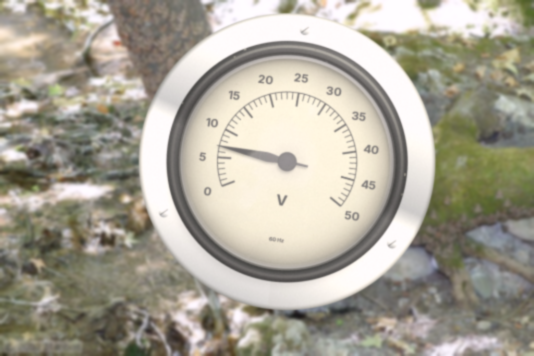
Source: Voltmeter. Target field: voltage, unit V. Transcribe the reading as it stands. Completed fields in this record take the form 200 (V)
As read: 7 (V)
